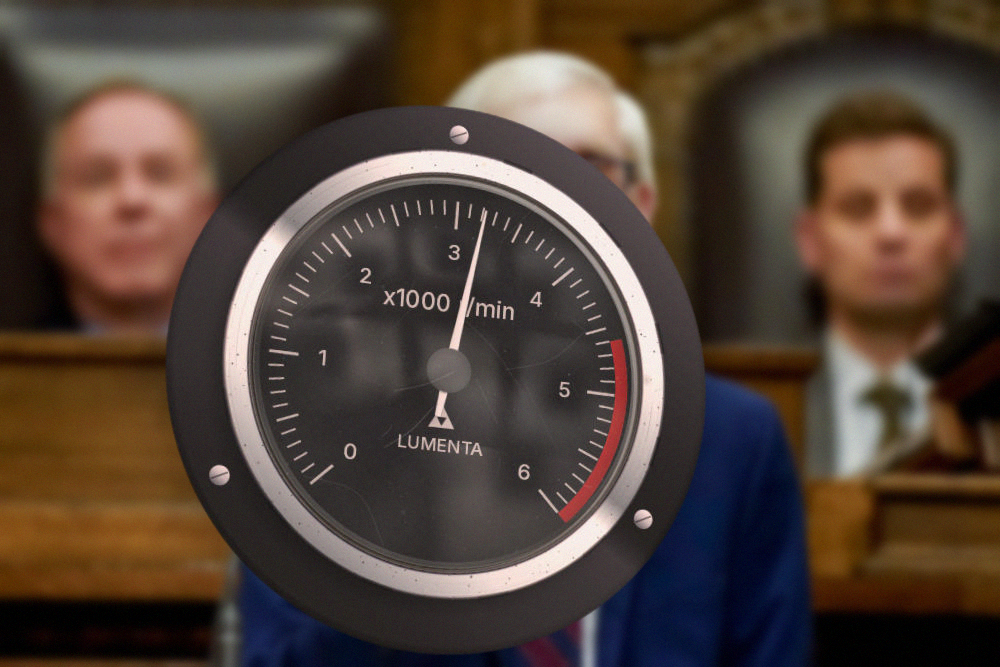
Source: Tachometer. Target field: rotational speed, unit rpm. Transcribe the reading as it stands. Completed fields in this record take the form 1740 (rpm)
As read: 3200 (rpm)
